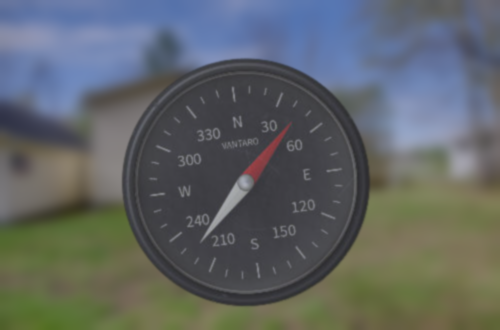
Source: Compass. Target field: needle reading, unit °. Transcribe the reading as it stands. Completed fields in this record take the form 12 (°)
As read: 45 (°)
